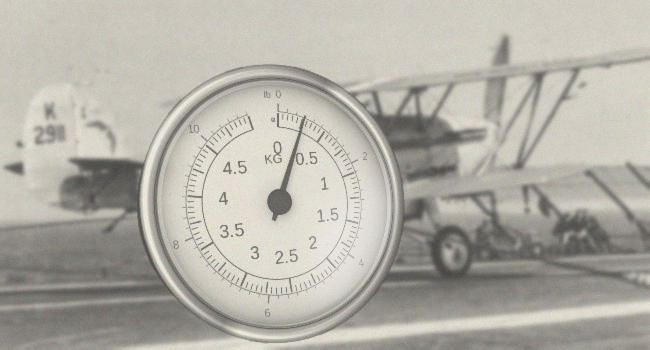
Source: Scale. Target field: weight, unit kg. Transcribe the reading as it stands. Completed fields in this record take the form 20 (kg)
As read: 0.25 (kg)
